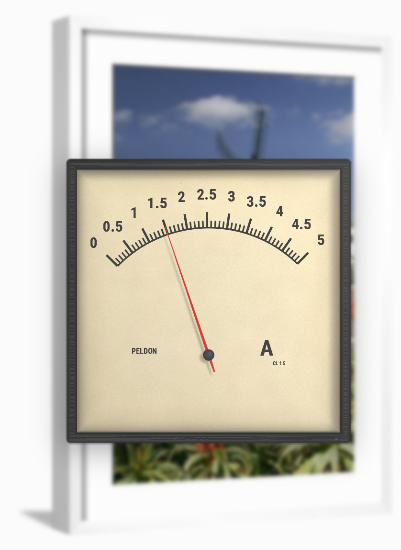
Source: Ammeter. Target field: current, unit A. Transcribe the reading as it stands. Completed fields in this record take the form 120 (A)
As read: 1.5 (A)
